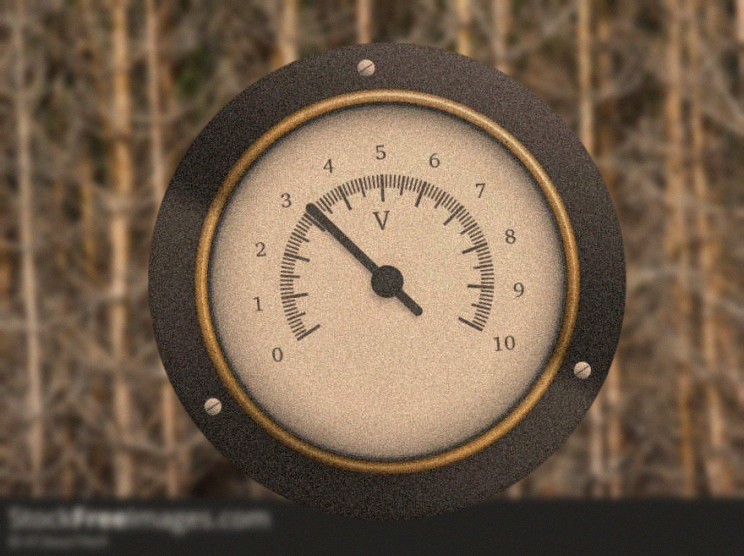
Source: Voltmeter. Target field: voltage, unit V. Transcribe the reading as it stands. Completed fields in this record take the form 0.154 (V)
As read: 3.2 (V)
